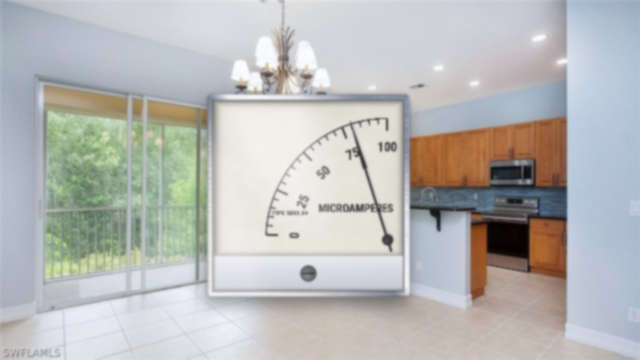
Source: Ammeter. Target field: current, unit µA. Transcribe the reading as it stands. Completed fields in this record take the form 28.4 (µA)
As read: 80 (µA)
